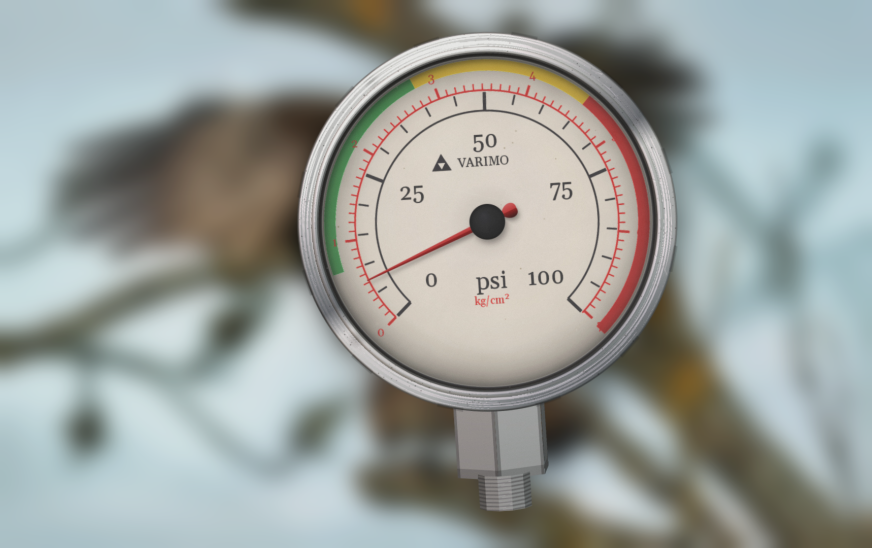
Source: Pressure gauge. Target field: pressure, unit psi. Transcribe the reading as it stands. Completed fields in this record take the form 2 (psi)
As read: 7.5 (psi)
